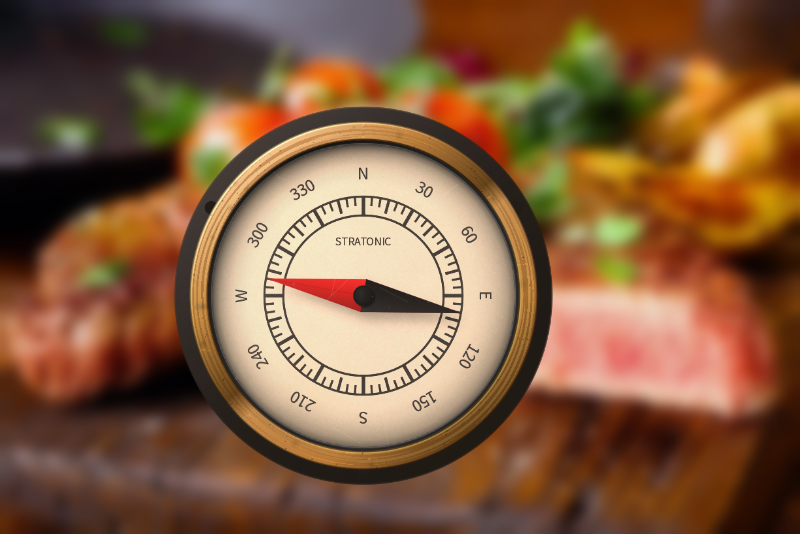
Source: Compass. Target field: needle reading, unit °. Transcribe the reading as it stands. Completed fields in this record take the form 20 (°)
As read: 280 (°)
